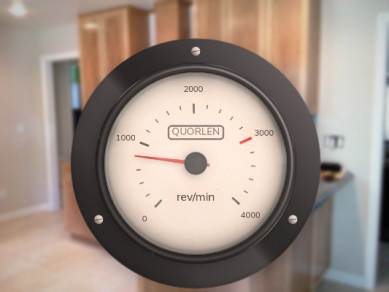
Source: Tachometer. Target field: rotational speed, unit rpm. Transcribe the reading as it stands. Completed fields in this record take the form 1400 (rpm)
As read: 800 (rpm)
